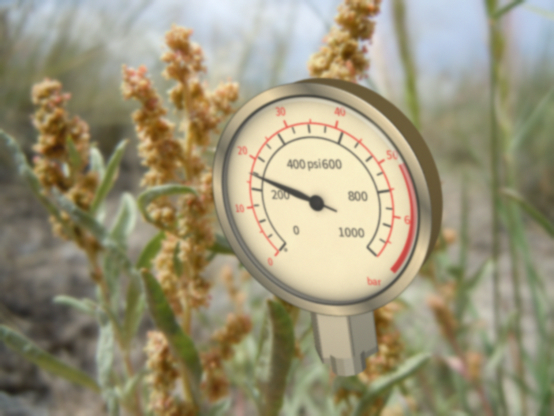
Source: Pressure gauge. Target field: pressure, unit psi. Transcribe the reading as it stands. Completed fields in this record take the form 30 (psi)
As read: 250 (psi)
